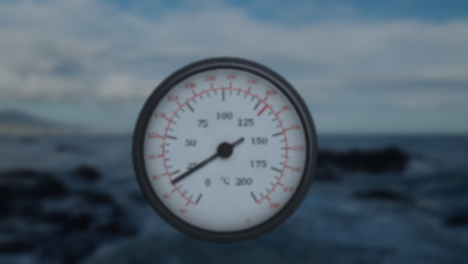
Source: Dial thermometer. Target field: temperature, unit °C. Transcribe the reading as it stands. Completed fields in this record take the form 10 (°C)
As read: 20 (°C)
